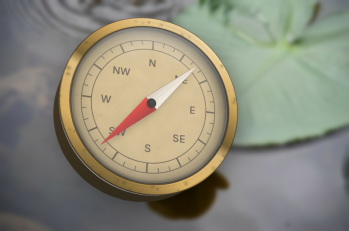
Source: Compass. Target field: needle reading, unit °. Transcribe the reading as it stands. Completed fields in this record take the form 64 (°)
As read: 225 (°)
